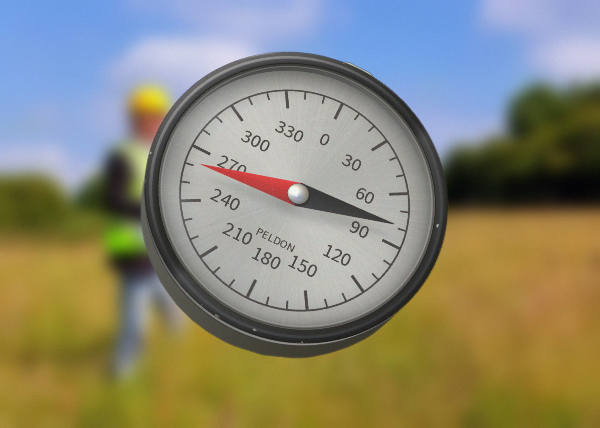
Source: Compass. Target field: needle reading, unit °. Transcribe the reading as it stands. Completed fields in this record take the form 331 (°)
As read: 260 (°)
